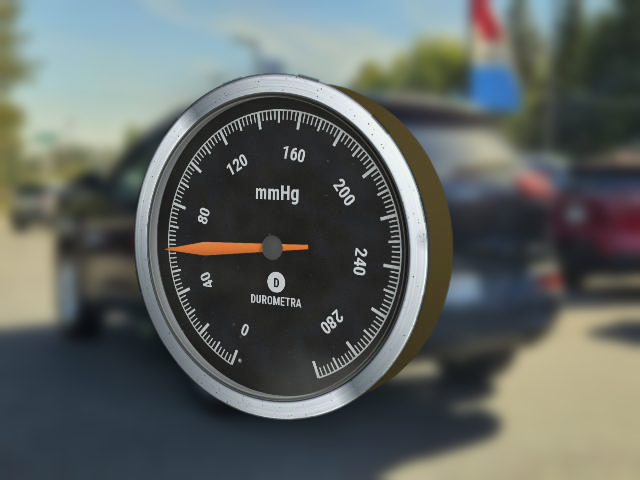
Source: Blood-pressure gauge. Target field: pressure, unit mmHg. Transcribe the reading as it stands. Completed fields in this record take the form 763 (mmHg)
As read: 60 (mmHg)
